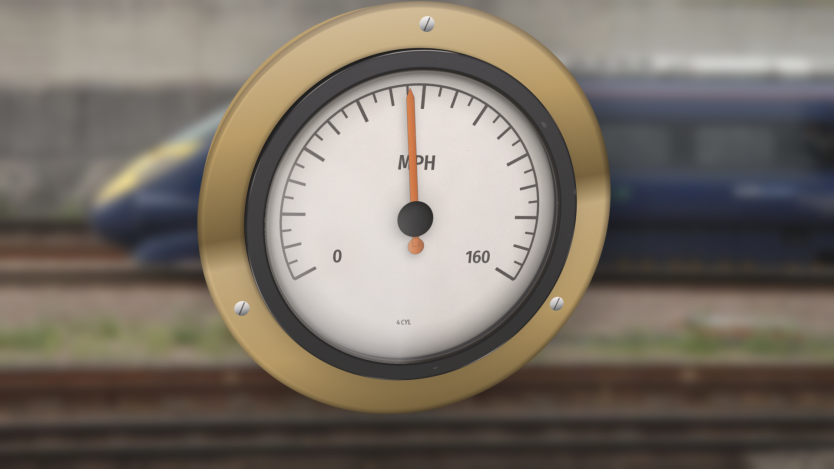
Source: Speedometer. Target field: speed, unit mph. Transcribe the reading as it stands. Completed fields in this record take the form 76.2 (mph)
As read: 75 (mph)
